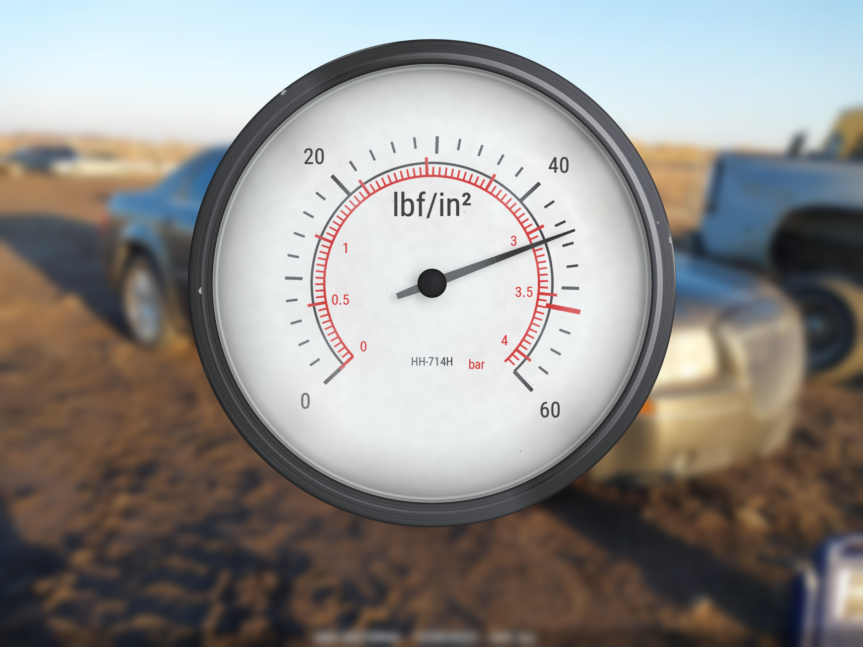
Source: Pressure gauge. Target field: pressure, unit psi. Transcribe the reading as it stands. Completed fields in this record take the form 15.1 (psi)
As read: 45 (psi)
